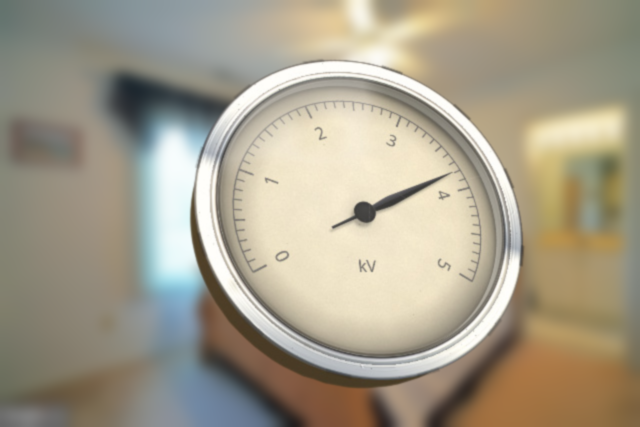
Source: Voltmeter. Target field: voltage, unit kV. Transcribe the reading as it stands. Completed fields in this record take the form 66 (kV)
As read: 3.8 (kV)
